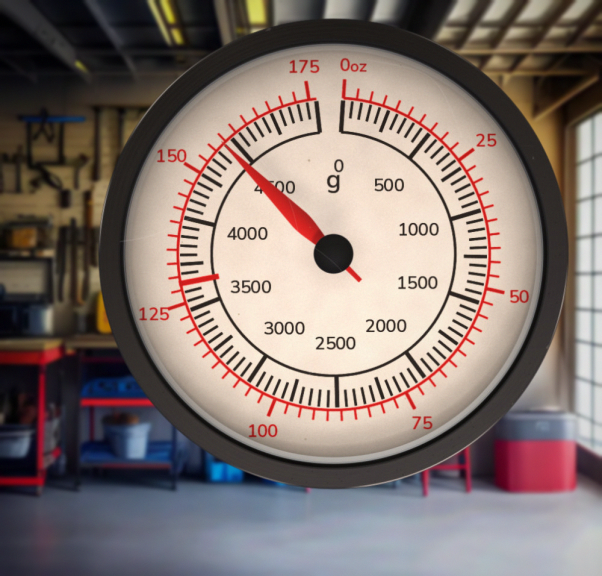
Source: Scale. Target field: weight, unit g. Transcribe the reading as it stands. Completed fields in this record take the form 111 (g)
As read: 4450 (g)
